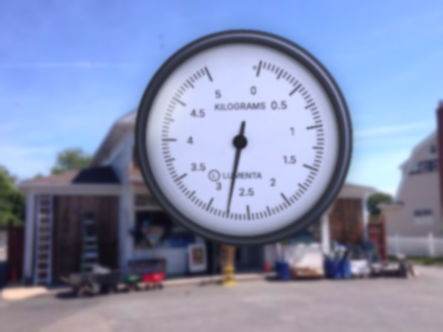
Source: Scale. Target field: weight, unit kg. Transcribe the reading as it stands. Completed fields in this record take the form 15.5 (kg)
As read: 2.75 (kg)
